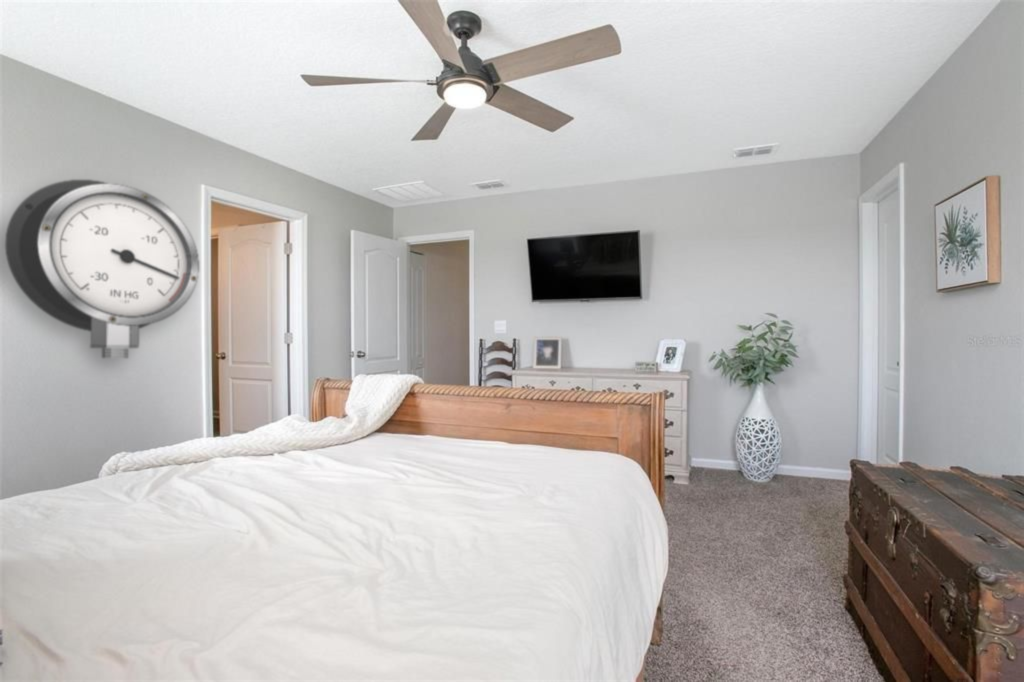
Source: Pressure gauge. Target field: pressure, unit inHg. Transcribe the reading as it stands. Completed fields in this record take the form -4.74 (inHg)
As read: -3 (inHg)
